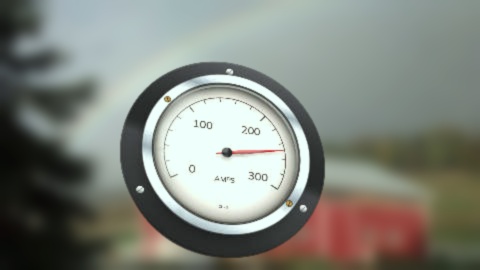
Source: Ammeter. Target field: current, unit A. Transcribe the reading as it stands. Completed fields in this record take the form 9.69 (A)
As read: 250 (A)
